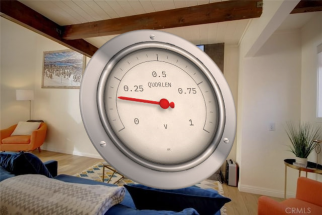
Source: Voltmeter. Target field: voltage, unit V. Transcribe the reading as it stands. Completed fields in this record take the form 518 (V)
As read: 0.15 (V)
